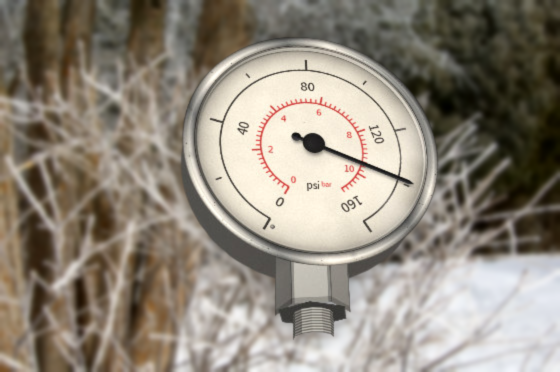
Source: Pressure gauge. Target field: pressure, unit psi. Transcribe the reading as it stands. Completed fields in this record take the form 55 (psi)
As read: 140 (psi)
